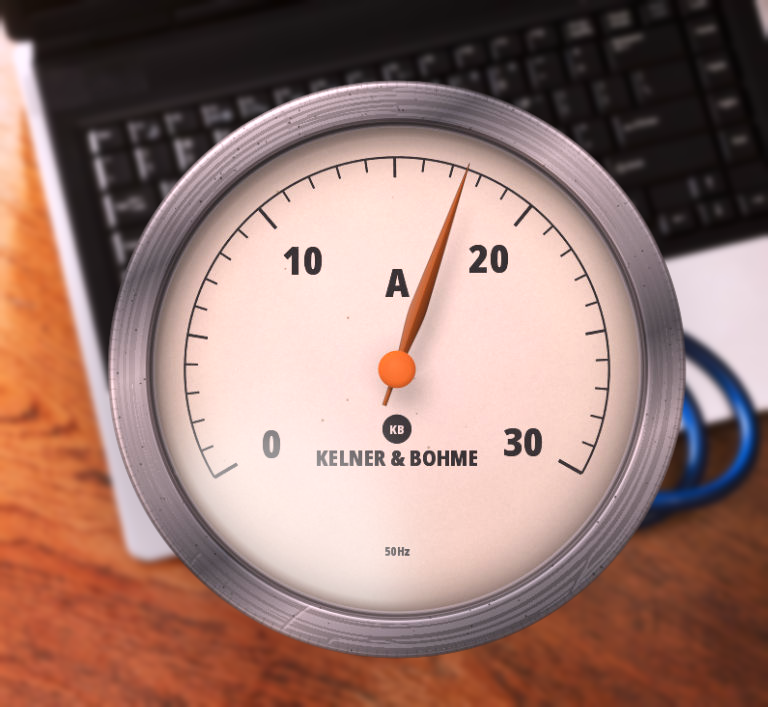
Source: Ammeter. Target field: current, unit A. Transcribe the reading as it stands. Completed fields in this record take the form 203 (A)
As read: 17.5 (A)
